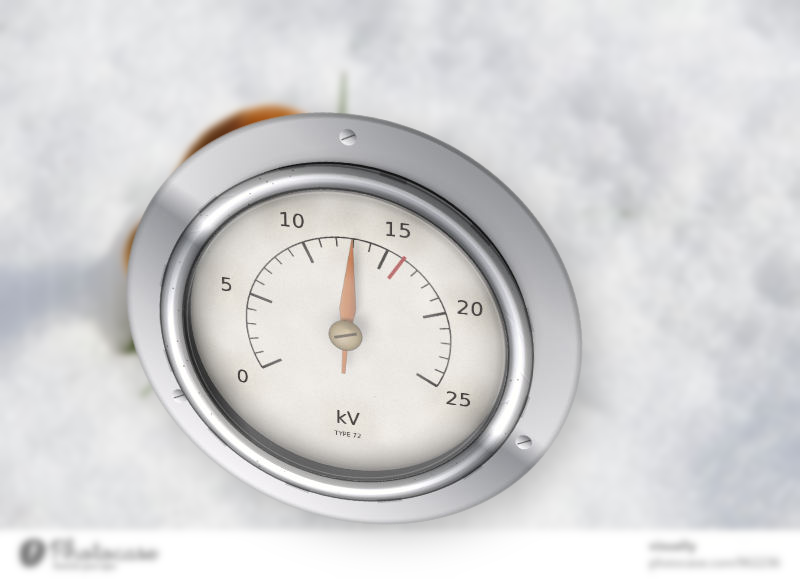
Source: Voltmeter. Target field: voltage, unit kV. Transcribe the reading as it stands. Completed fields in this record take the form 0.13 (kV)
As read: 13 (kV)
